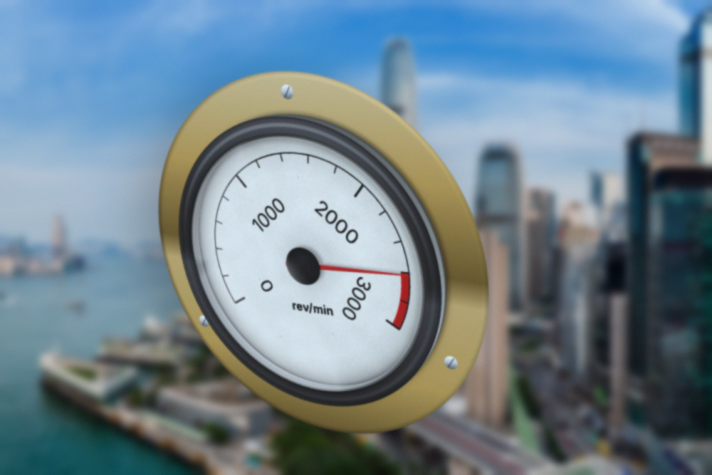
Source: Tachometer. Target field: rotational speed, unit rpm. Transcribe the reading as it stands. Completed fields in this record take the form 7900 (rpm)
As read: 2600 (rpm)
